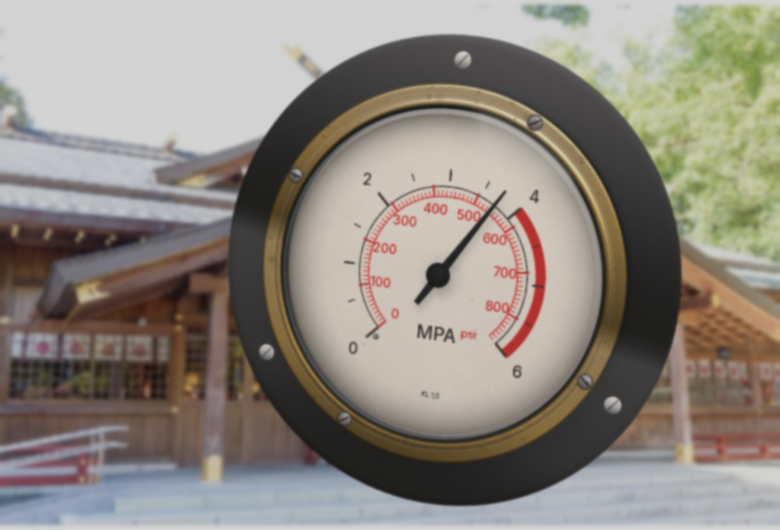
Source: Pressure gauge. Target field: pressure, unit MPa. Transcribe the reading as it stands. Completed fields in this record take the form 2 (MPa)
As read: 3.75 (MPa)
